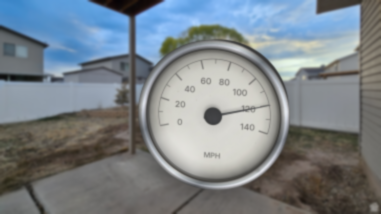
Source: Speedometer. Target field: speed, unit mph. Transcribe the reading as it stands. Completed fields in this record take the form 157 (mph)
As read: 120 (mph)
